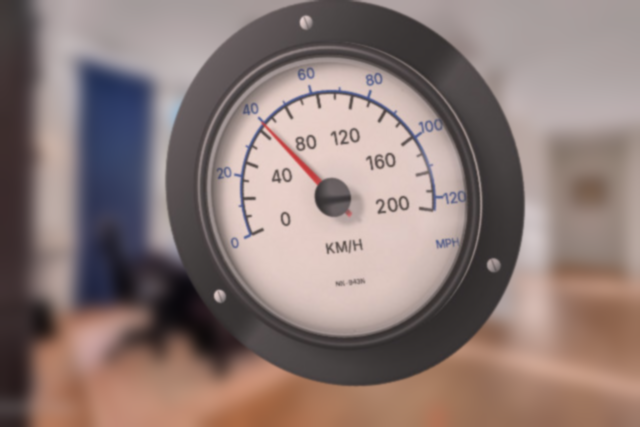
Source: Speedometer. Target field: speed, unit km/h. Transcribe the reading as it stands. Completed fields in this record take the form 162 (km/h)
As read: 65 (km/h)
